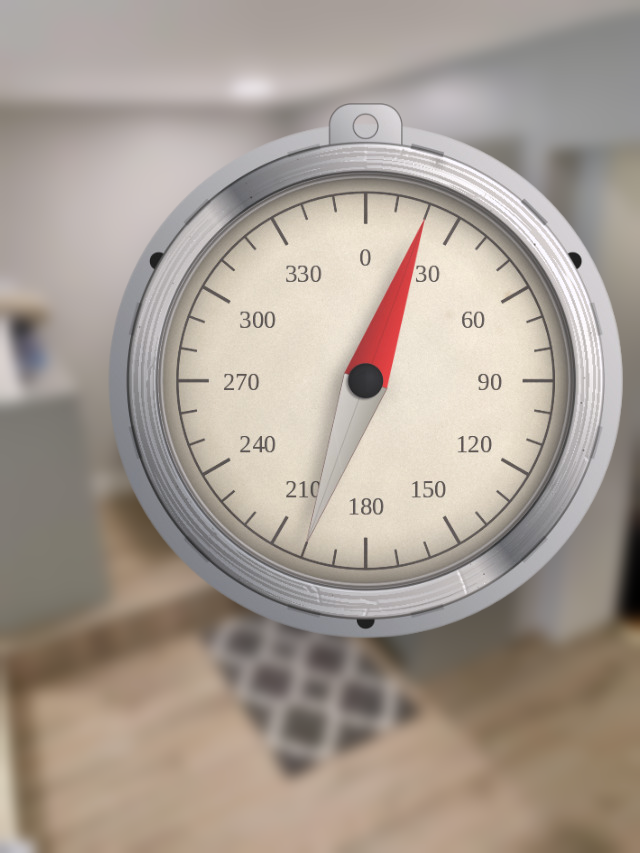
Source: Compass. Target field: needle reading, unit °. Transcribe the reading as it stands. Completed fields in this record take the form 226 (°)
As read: 20 (°)
